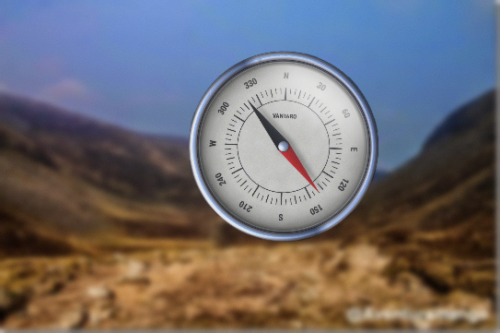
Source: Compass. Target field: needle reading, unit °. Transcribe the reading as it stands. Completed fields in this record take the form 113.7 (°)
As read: 140 (°)
